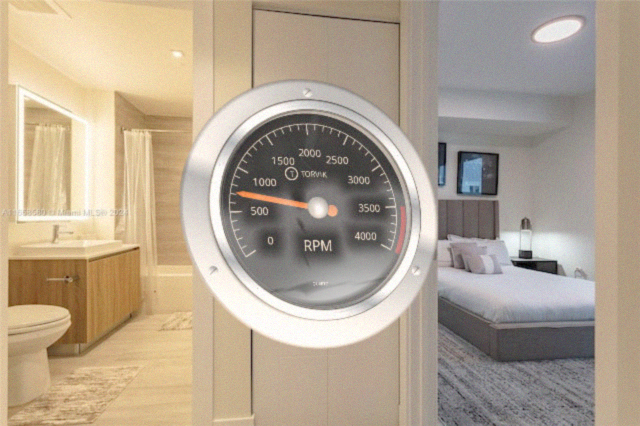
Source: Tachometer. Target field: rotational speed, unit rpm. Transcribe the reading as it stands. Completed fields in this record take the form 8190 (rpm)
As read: 700 (rpm)
